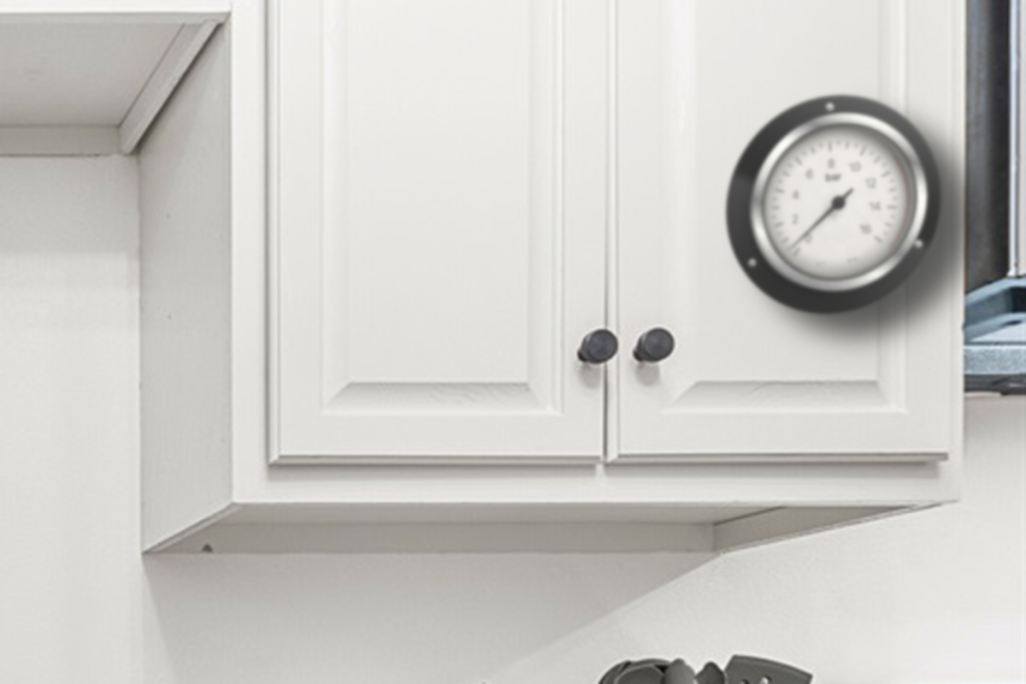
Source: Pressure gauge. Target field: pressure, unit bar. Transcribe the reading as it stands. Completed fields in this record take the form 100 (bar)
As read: 0.5 (bar)
